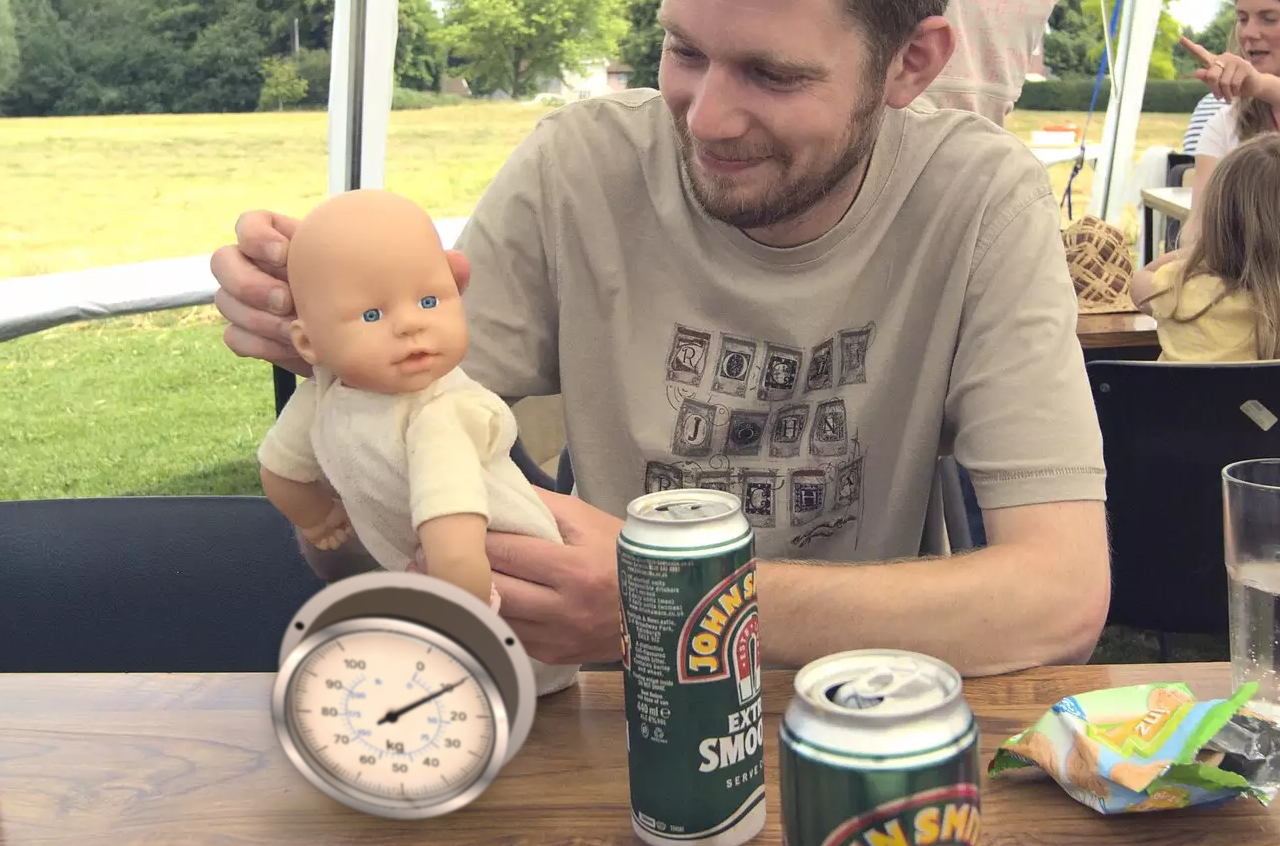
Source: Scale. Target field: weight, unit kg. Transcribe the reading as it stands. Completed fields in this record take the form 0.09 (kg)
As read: 10 (kg)
